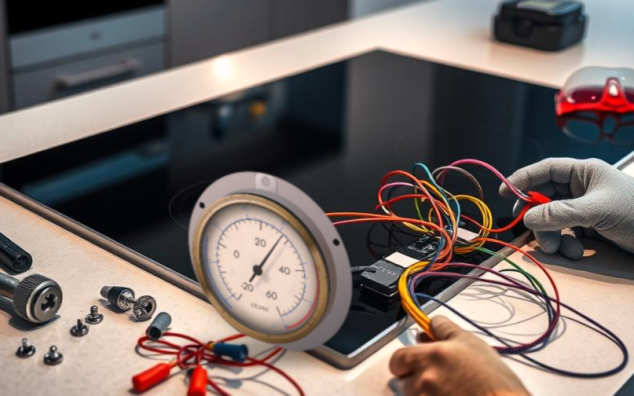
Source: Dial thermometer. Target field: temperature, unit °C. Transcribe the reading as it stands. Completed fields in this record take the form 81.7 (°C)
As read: 28 (°C)
